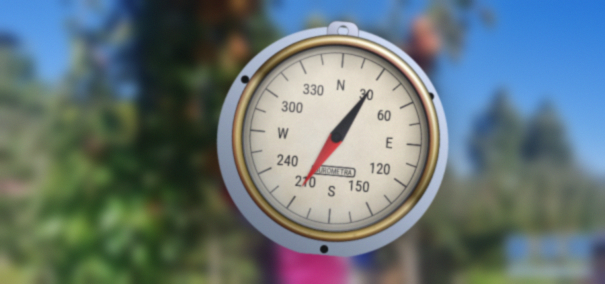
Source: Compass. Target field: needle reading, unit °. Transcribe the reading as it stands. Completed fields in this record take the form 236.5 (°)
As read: 210 (°)
